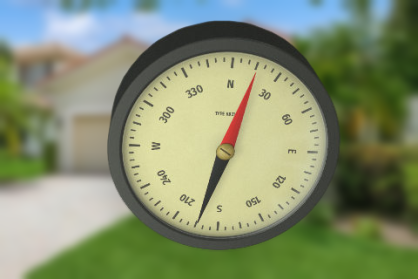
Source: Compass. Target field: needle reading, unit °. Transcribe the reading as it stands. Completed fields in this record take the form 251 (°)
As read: 15 (°)
